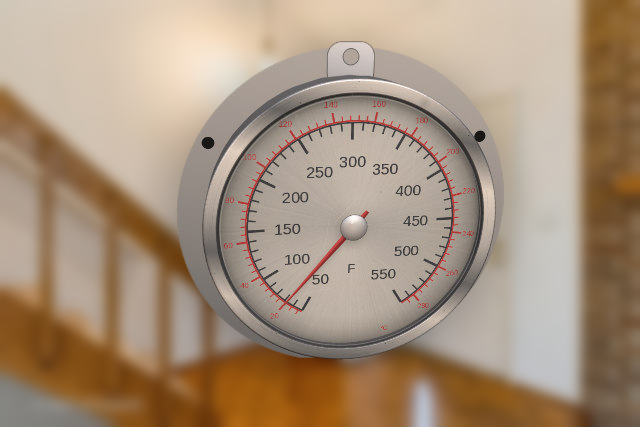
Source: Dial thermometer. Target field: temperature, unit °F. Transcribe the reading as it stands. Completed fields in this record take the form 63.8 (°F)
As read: 70 (°F)
